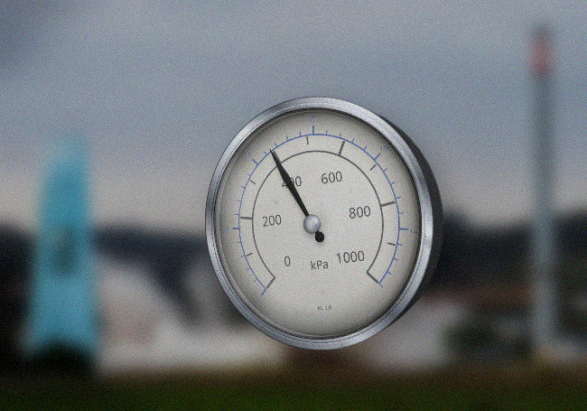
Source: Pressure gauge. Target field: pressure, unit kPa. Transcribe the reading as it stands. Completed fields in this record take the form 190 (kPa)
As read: 400 (kPa)
